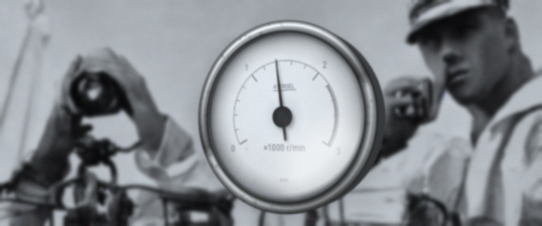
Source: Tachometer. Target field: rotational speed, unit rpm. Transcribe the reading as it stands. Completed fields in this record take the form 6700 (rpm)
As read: 1400 (rpm)
